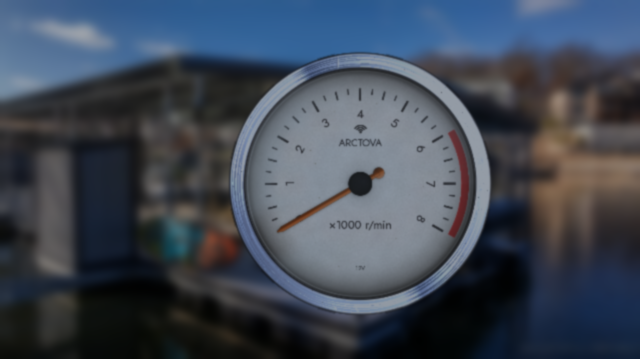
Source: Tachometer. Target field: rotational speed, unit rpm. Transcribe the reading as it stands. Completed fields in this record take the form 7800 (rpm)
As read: 0 (rpm)
